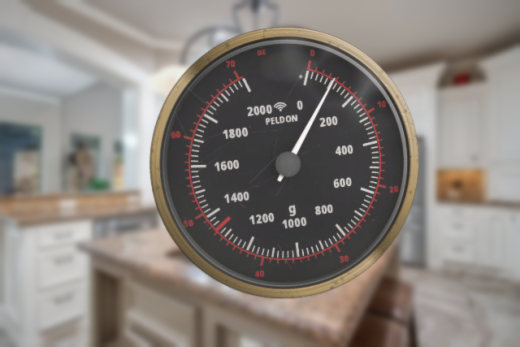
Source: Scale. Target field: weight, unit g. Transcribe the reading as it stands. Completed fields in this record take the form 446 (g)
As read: 100 (g)
